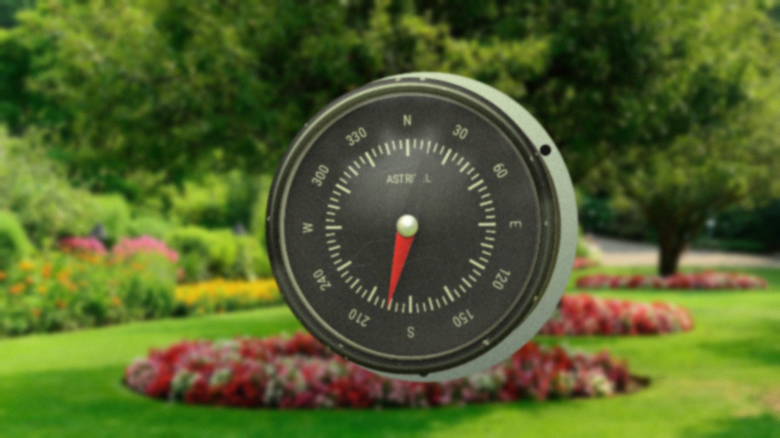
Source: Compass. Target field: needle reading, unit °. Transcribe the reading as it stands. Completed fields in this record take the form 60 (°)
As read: 195 (°)
